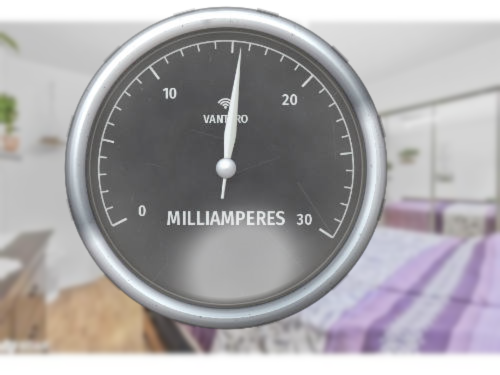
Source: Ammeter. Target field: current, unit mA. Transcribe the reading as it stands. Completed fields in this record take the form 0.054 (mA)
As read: 15.5 (mA)
